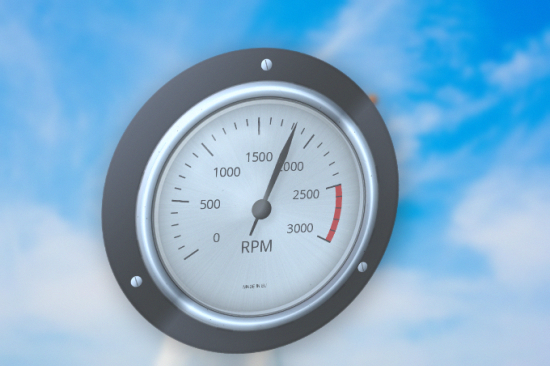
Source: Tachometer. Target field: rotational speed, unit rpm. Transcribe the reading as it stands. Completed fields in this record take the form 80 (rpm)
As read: 1800 (rpm)
